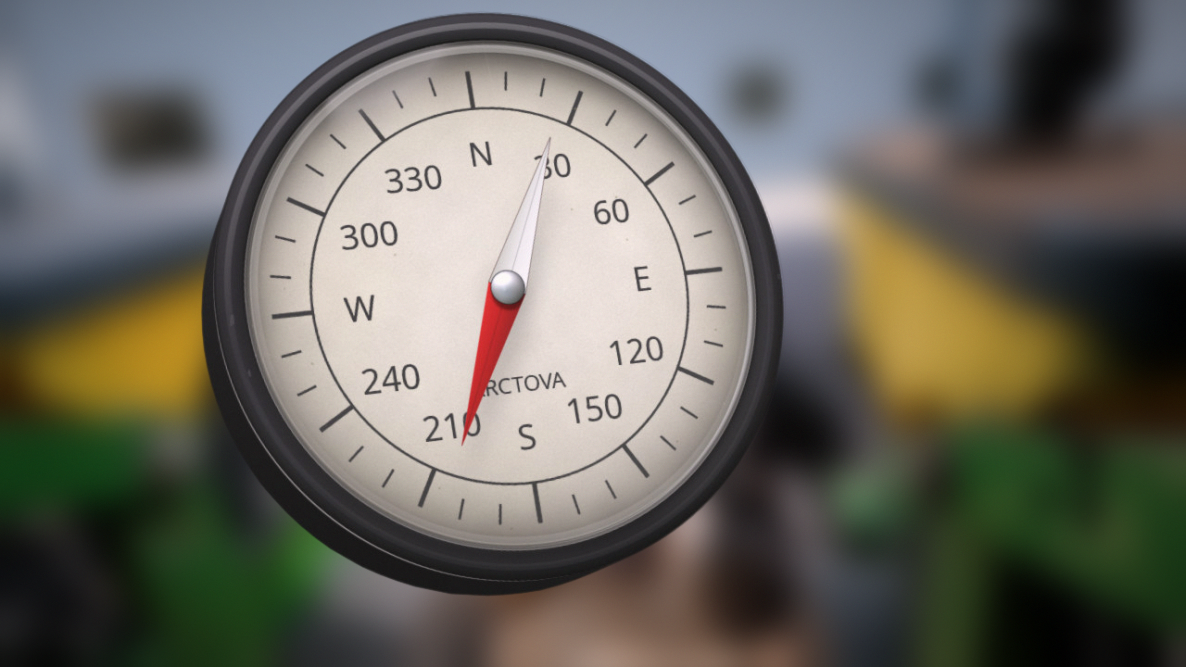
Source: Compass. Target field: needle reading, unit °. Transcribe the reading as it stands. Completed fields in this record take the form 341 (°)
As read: 205 (°)
